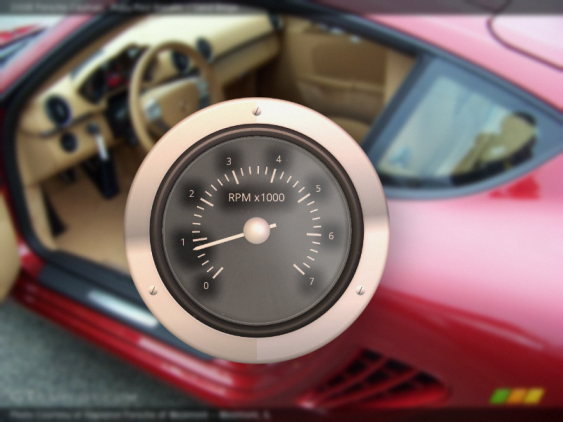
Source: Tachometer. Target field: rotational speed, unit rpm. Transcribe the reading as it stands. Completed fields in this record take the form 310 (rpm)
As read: 800 (rpm)
